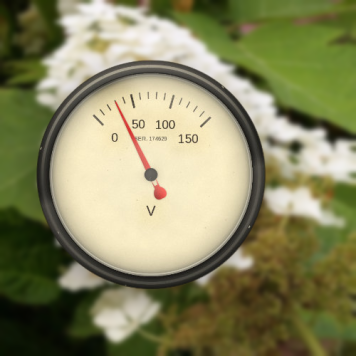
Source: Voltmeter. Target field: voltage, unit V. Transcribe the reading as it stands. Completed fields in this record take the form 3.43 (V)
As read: 30 (V)
